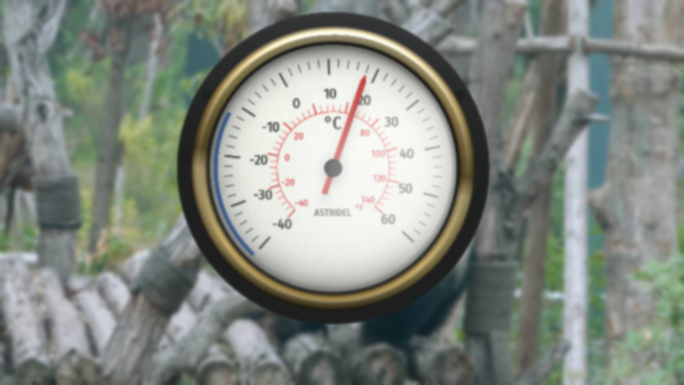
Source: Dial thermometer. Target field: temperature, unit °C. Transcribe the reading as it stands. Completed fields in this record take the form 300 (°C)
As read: 18 (°C)
